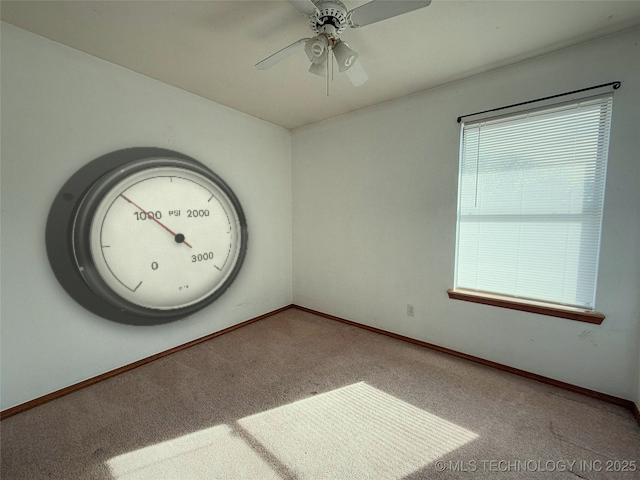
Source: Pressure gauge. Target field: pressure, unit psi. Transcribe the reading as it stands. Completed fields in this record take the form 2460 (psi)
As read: 1000 (psi)
